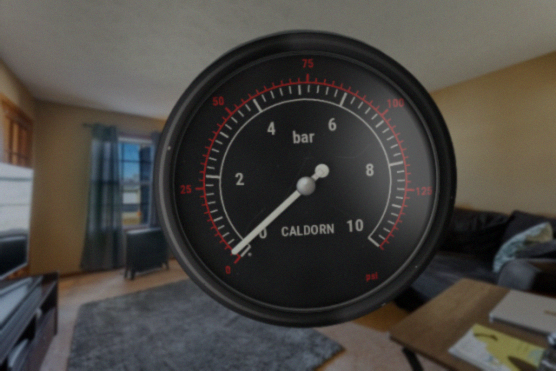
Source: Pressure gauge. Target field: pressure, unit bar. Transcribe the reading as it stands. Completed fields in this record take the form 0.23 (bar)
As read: 0.2 (bar)
